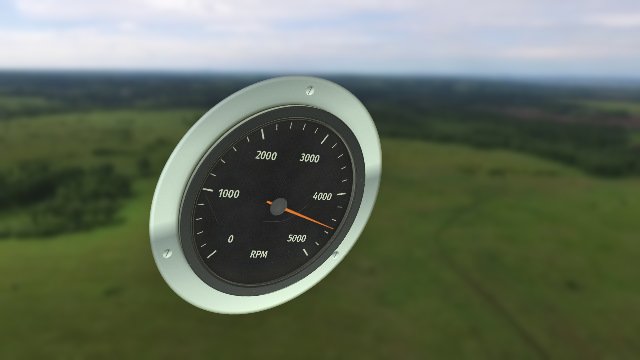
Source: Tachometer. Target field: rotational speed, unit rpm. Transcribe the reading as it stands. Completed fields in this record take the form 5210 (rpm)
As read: 4500 (rpm)
